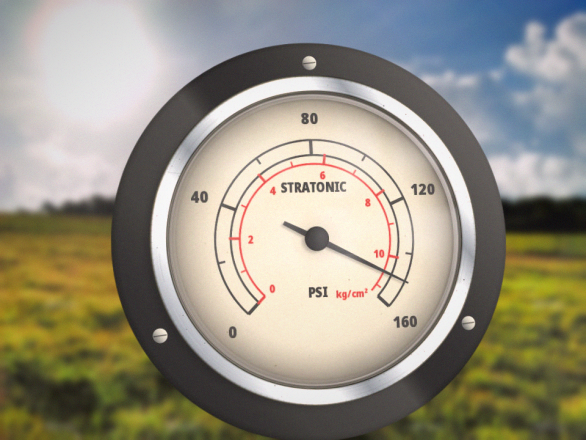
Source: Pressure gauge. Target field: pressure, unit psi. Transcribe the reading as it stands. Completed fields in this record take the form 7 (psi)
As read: 150 (psi)
